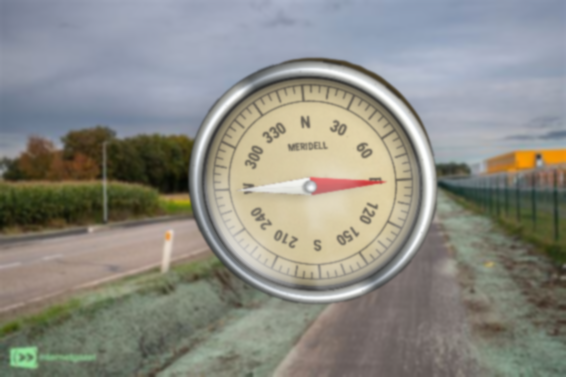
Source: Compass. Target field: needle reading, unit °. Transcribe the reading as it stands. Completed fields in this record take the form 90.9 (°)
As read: 90 (°)
